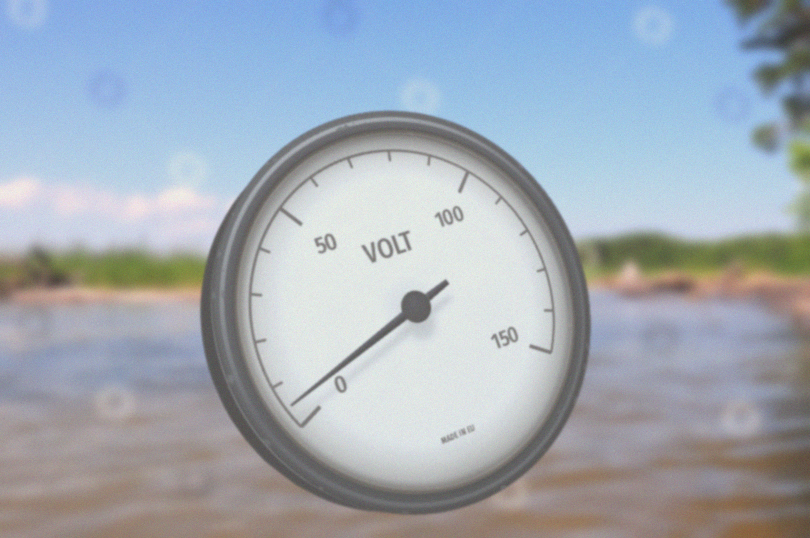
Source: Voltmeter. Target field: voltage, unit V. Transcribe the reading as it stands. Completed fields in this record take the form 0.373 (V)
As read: 5 (V)
